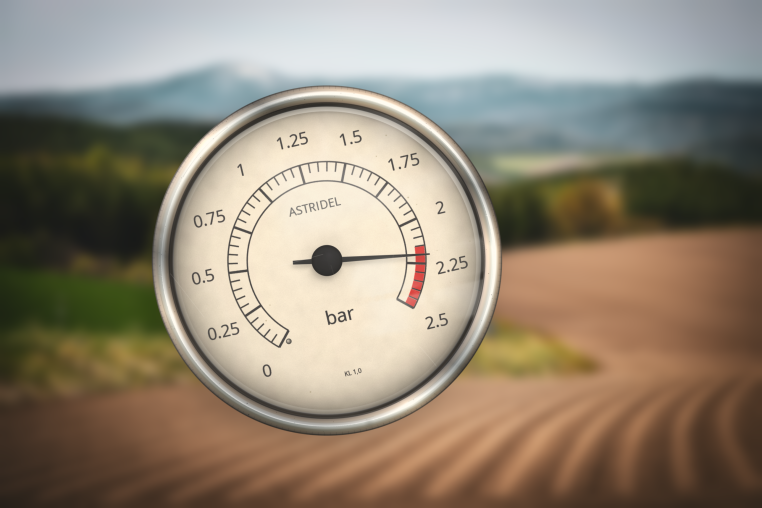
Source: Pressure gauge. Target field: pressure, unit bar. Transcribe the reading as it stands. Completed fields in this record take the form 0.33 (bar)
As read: 2.2 (bar)
